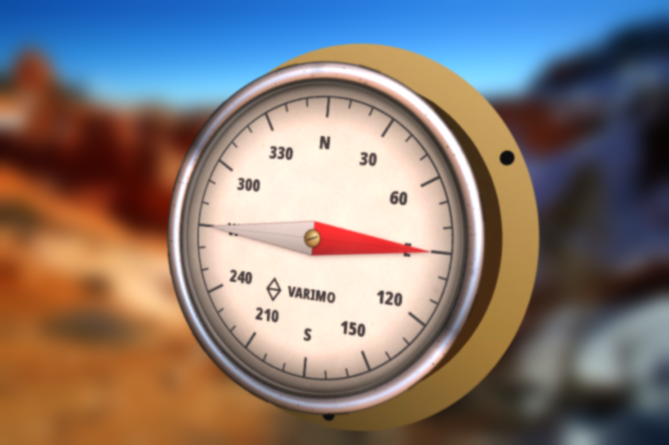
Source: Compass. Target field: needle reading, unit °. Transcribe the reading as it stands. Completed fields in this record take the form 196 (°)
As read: 90 (°)
